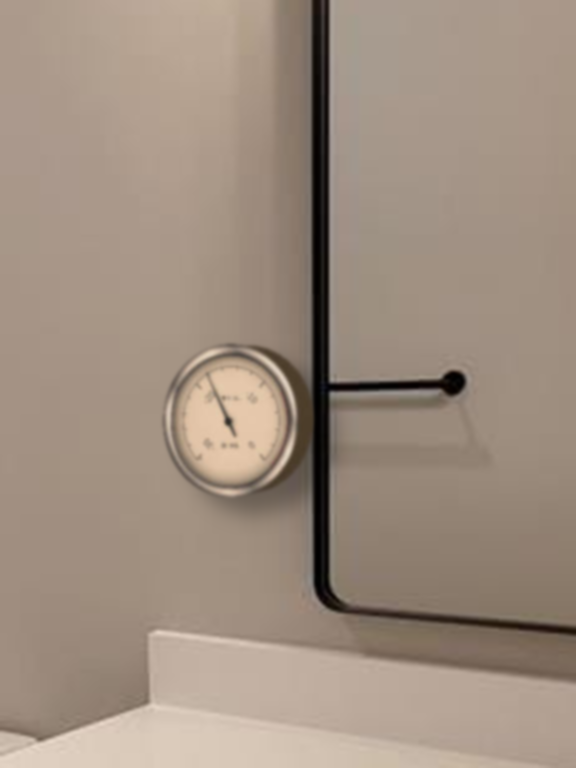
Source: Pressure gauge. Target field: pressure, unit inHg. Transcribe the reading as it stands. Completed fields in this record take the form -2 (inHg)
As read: -18 (inHg)
